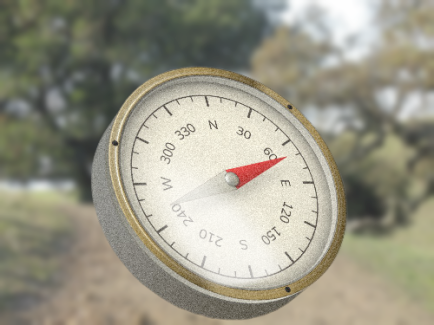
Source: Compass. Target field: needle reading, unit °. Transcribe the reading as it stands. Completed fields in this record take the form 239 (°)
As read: 70 (°)
